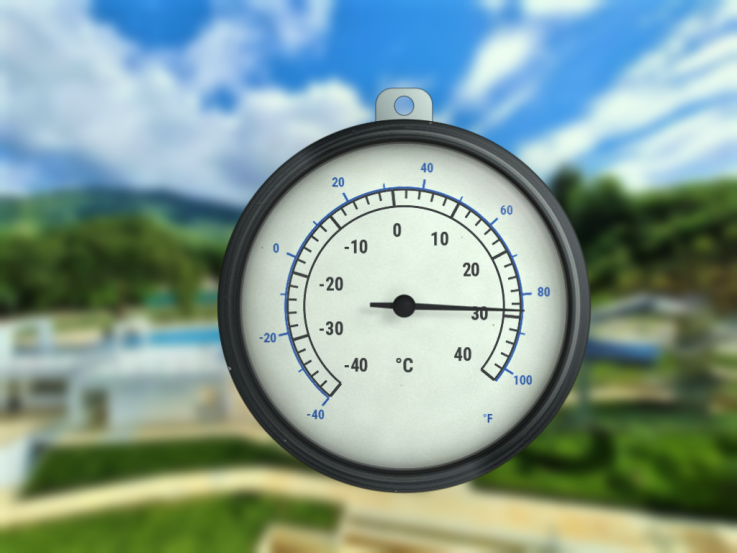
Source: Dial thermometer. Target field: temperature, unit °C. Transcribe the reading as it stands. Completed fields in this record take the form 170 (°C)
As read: 29 (°C)
